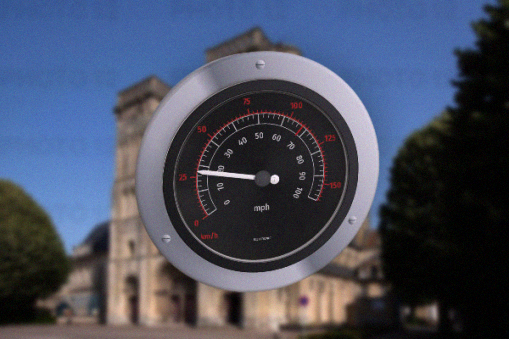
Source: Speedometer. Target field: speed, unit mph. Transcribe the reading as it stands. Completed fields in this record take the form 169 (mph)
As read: 18 (mph)
